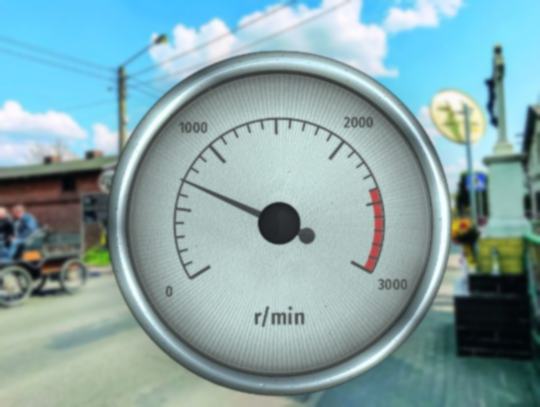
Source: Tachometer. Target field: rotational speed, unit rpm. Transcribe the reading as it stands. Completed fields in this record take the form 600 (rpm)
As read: 700 (rpm)
